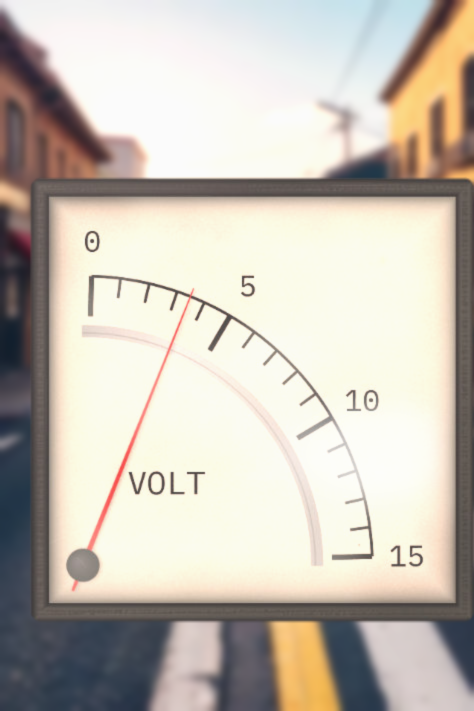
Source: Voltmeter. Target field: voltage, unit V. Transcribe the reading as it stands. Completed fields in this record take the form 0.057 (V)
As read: 3.5 (V)
